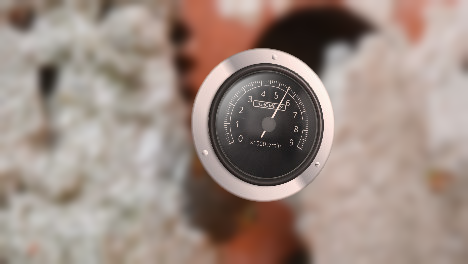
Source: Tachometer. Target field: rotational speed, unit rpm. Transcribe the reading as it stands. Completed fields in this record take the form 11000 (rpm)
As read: 5500 (rpm)
